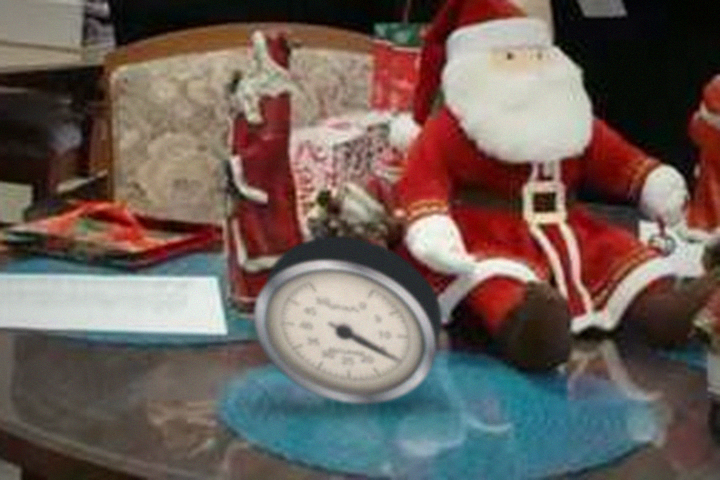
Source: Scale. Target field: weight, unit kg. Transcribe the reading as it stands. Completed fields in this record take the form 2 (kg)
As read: 15 (kg)
